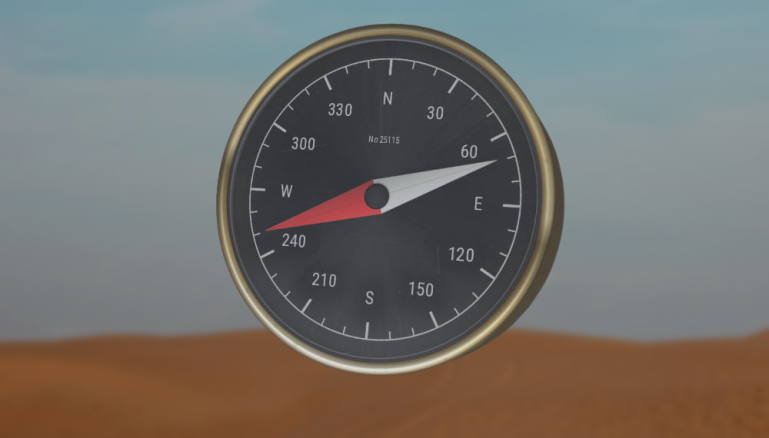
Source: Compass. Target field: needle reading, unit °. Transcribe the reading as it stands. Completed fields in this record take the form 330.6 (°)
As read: 250 (°)
